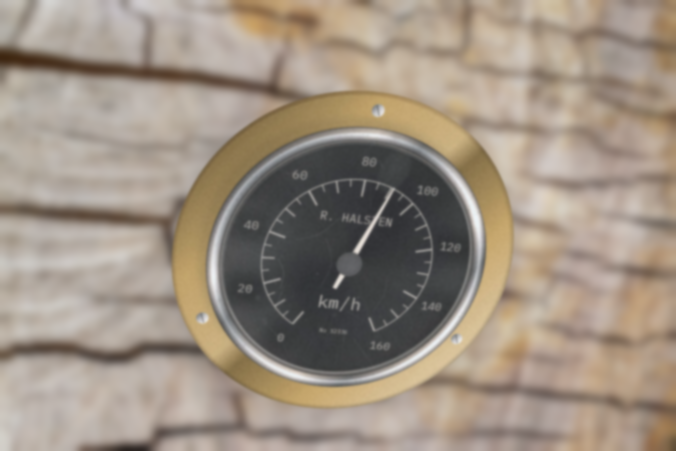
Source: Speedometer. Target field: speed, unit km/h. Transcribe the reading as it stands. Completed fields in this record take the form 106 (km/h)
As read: 90 (km/h)
